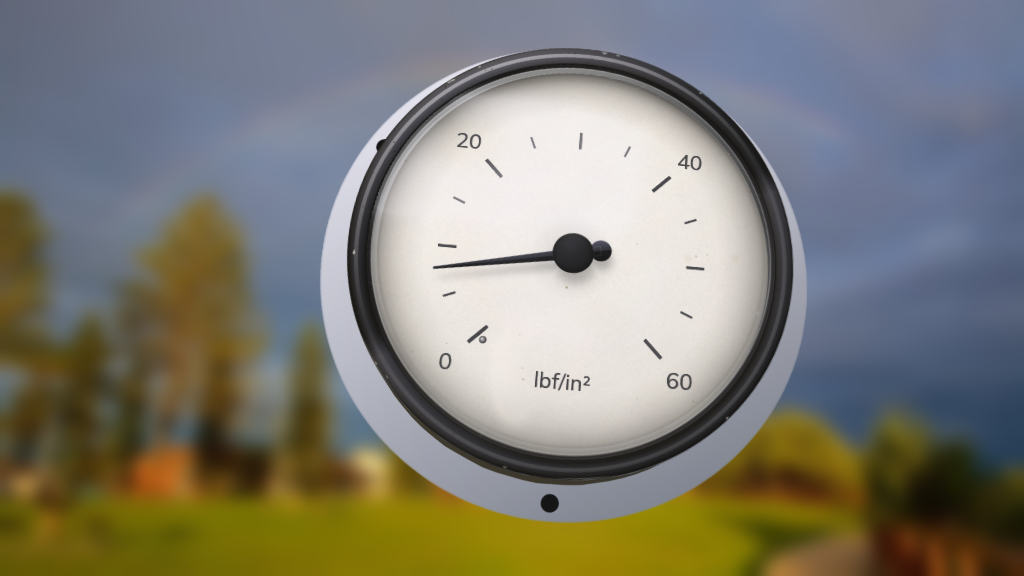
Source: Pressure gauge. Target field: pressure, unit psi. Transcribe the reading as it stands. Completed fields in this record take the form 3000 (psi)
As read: 7.5 (psi)
